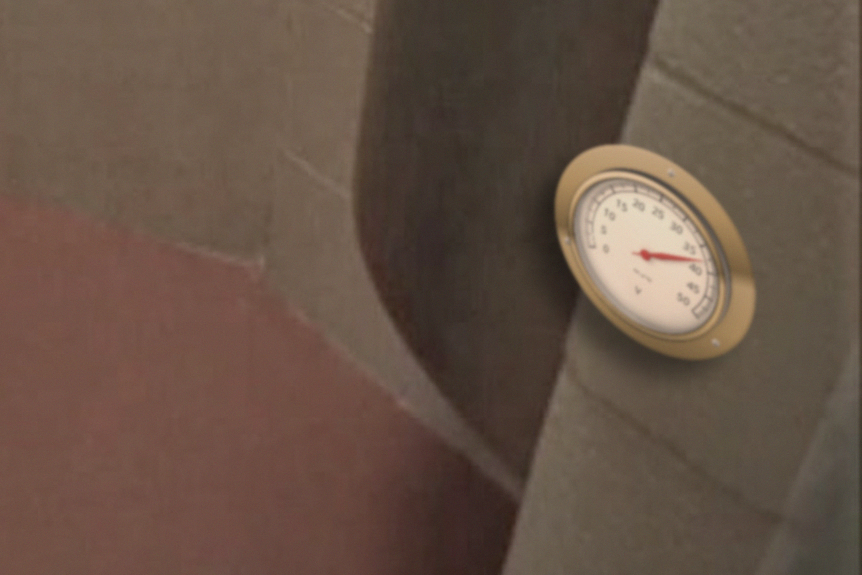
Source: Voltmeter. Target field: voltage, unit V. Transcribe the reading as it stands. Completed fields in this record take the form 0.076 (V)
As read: 37.5 (V)
